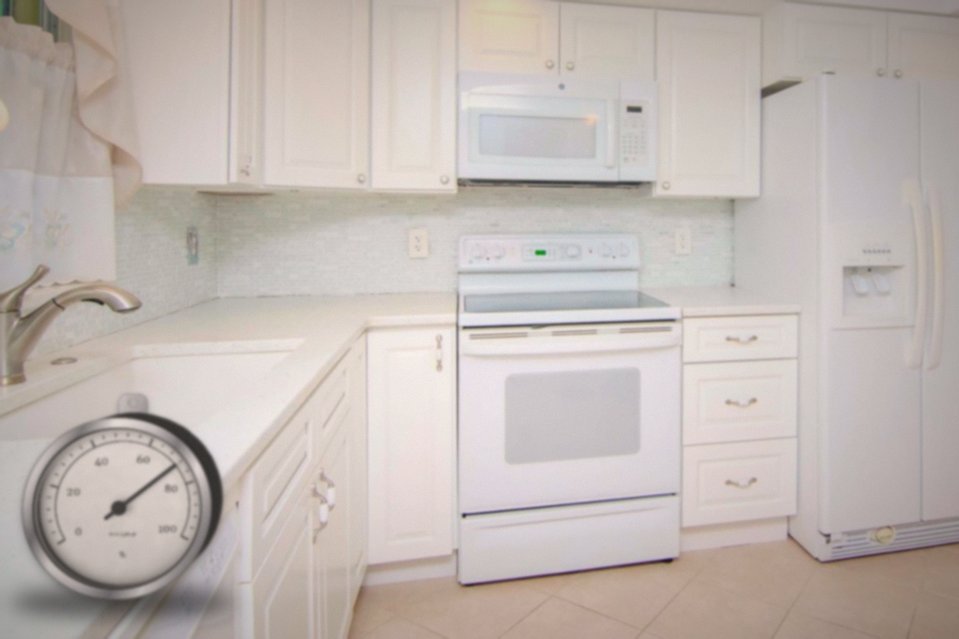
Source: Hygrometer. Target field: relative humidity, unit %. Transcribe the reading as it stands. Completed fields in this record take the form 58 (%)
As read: 72 (%)
